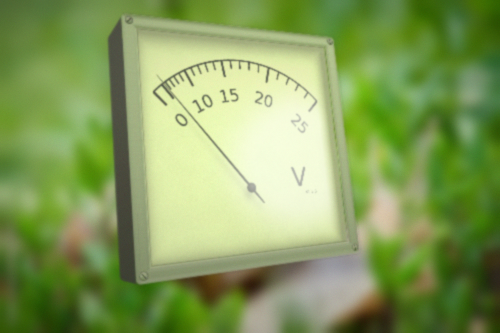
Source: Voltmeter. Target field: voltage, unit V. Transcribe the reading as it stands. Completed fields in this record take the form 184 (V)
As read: 5 (V)
